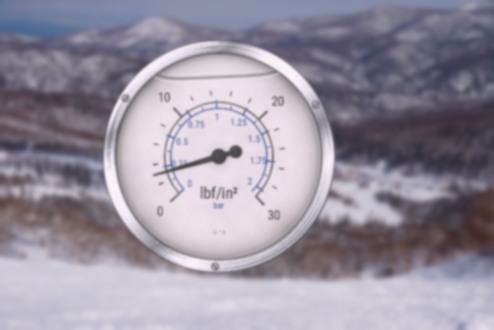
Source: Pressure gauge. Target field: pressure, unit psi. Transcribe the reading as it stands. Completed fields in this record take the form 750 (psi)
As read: 3 (psi)
